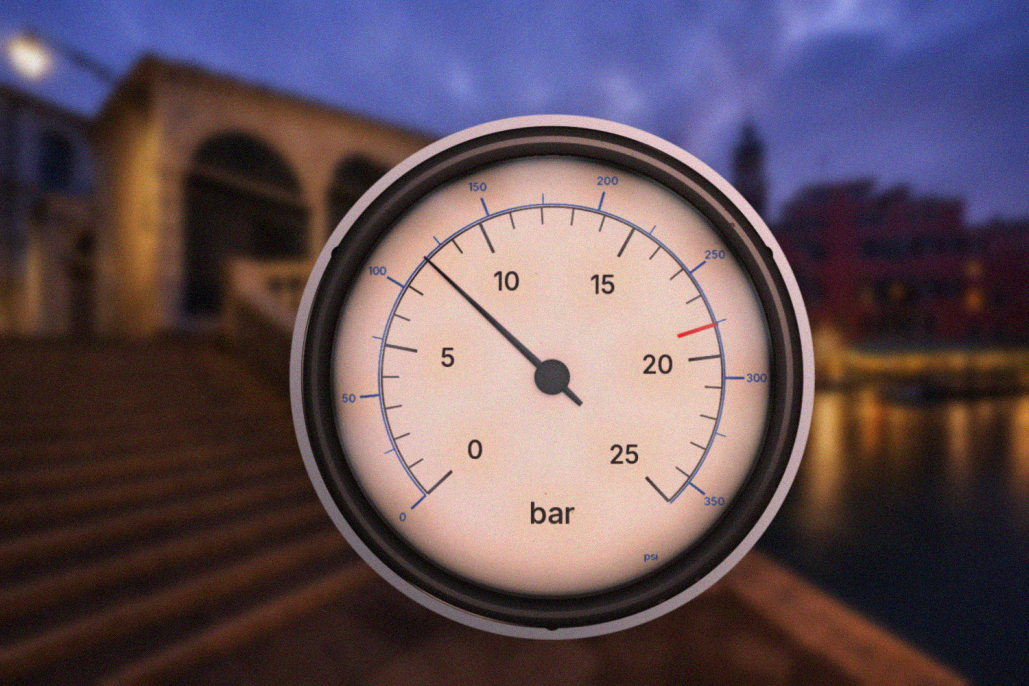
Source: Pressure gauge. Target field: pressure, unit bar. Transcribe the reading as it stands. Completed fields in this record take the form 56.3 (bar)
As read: 8 (bar)
